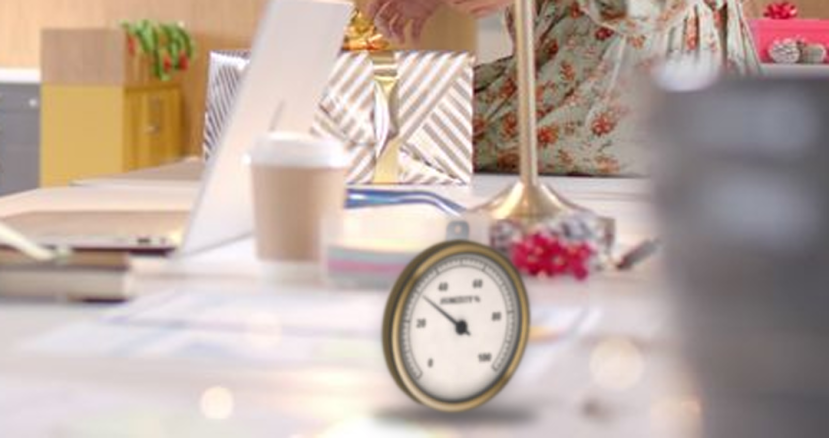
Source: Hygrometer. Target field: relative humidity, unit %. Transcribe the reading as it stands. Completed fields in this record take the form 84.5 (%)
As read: 30 (%)
